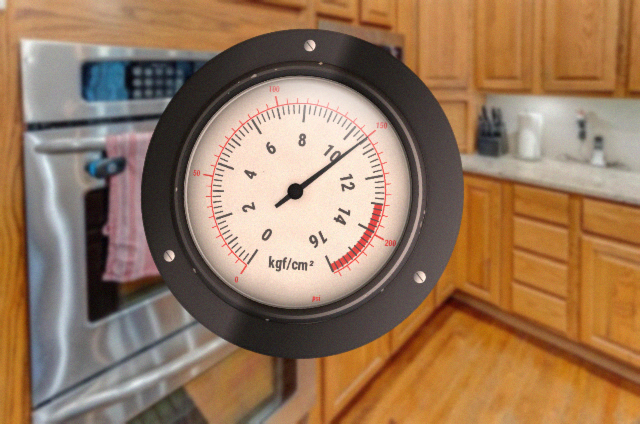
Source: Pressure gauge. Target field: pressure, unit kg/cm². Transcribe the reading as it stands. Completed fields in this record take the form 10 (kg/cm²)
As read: 10.6 (kg/cm²)
